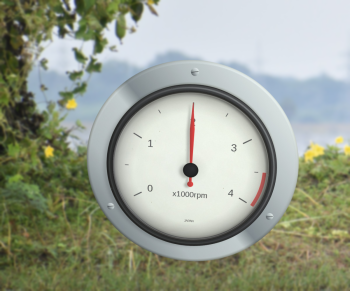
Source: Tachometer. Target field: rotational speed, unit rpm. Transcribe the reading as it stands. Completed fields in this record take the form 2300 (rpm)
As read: 2000 (rpm)
